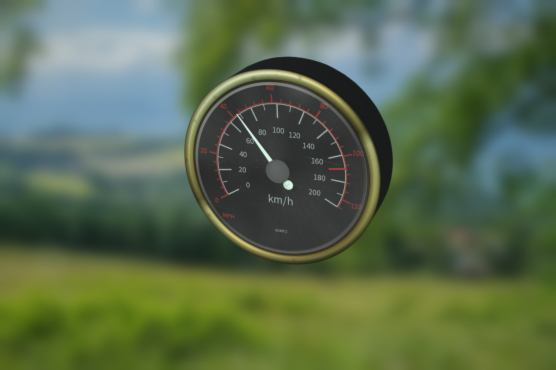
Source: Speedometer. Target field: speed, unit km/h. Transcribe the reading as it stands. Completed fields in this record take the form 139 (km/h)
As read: 70 (km/h)
